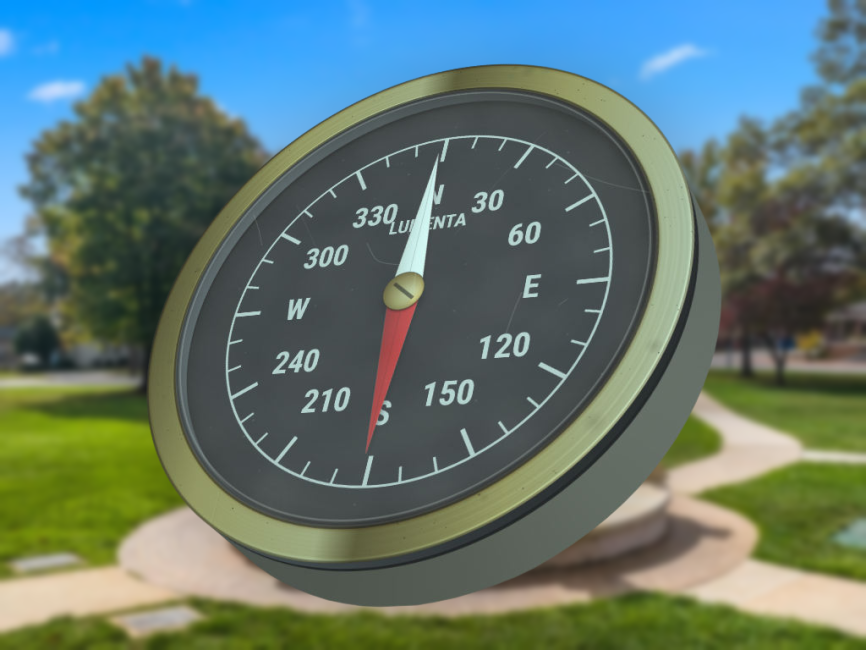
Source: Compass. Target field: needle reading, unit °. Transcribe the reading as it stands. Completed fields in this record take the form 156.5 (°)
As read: 180 (°)
